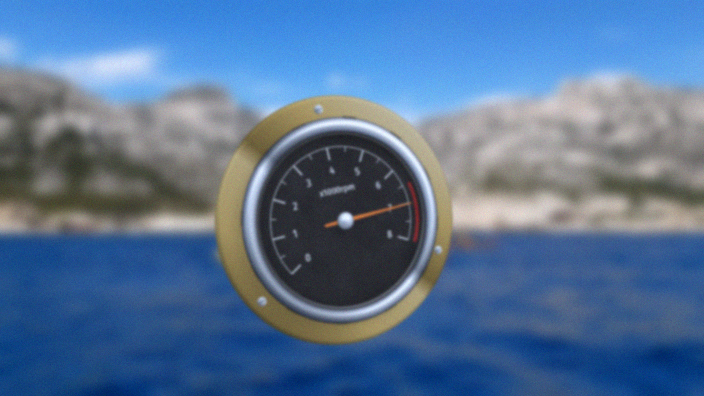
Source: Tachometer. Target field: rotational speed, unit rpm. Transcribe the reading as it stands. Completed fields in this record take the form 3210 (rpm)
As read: 7000 (rpm)
